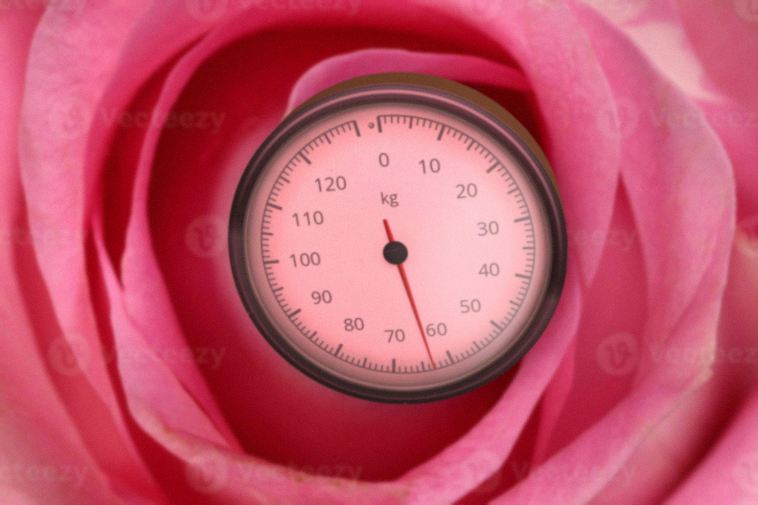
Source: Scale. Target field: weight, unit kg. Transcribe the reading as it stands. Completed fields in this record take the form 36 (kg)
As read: 63 (kg)
